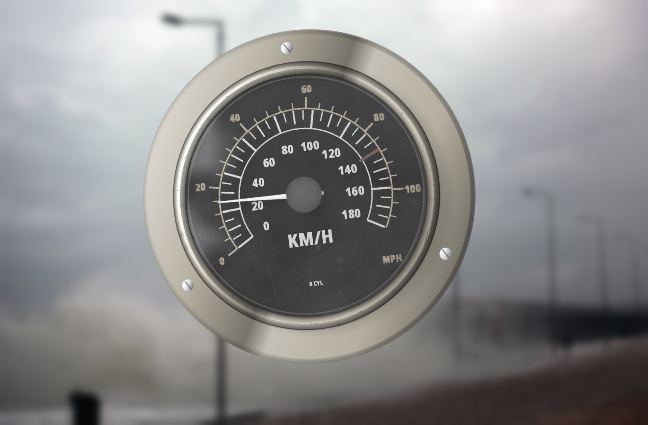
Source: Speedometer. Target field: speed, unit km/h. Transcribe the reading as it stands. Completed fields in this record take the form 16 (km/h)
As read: 25 (km/h)
